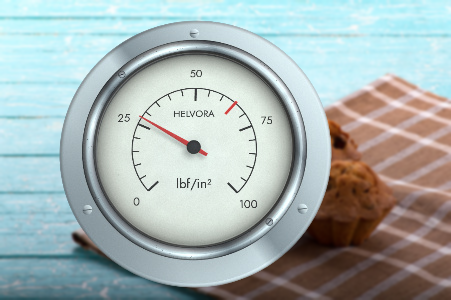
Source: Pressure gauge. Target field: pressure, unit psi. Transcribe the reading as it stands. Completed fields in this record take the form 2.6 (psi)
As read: 27.5 (psi)
